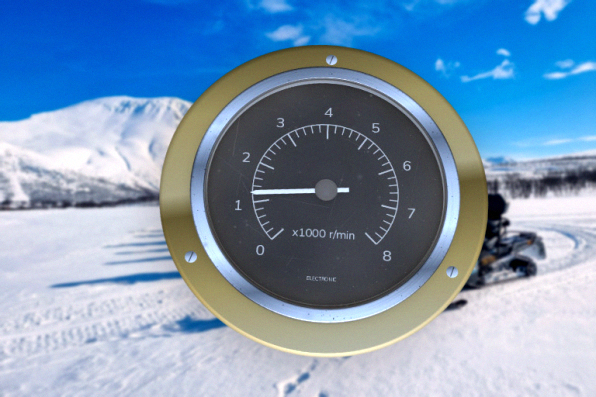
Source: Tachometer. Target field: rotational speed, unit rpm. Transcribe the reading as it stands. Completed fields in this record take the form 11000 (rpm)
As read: 1200 (rpm)
